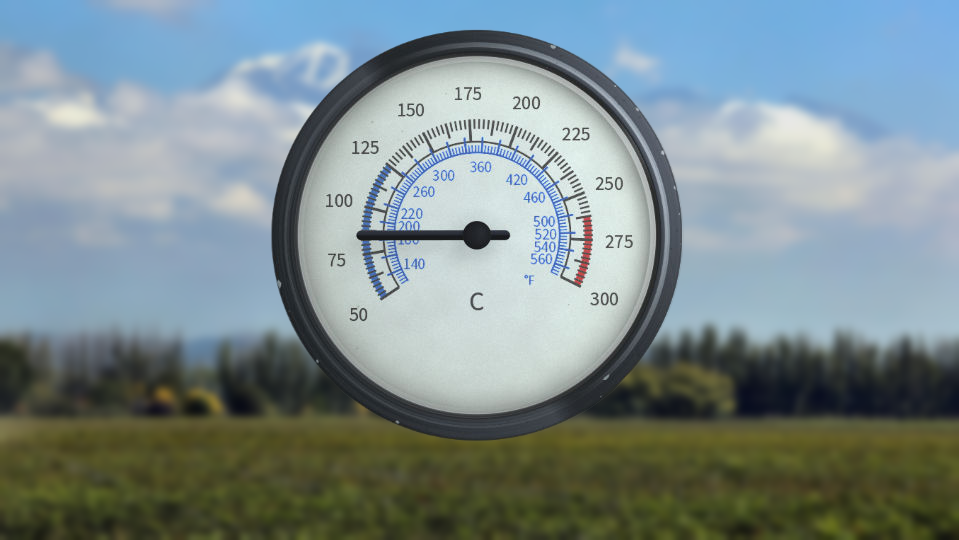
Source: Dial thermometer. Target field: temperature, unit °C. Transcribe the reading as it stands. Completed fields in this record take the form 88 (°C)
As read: 85 (°C)
